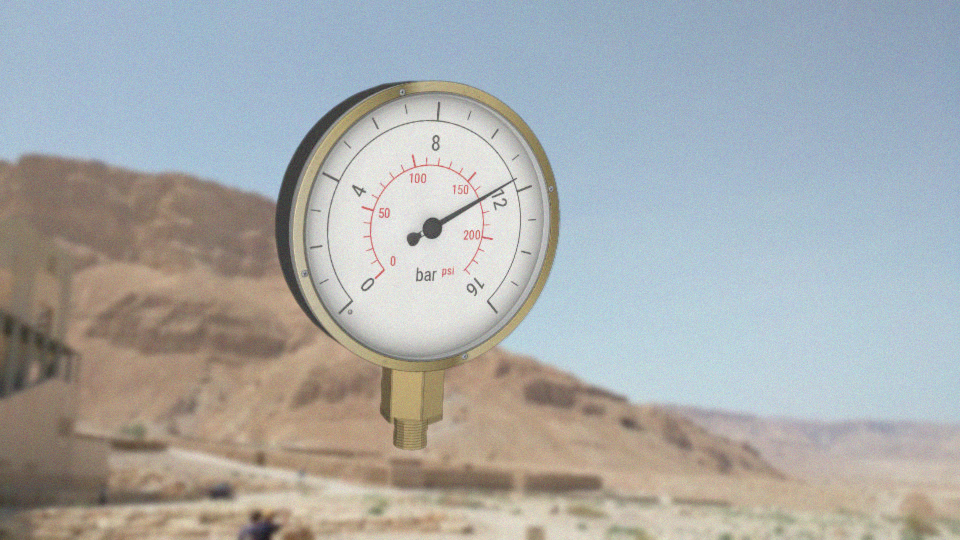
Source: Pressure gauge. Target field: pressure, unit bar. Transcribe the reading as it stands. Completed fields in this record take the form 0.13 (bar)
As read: 11.5 (bar)
